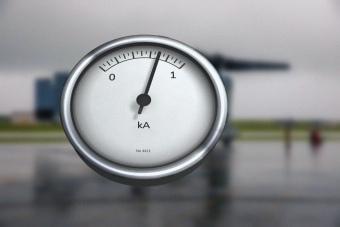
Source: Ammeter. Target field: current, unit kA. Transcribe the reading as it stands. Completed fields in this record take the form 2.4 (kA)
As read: 0.7 (kA)
